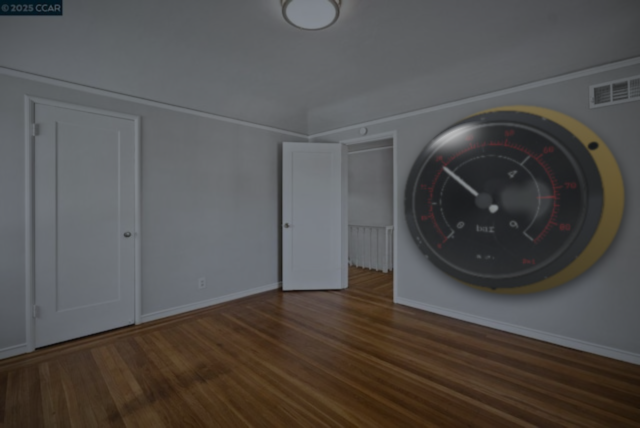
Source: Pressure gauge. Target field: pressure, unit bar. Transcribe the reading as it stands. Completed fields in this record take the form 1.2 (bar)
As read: 2 (bar)
